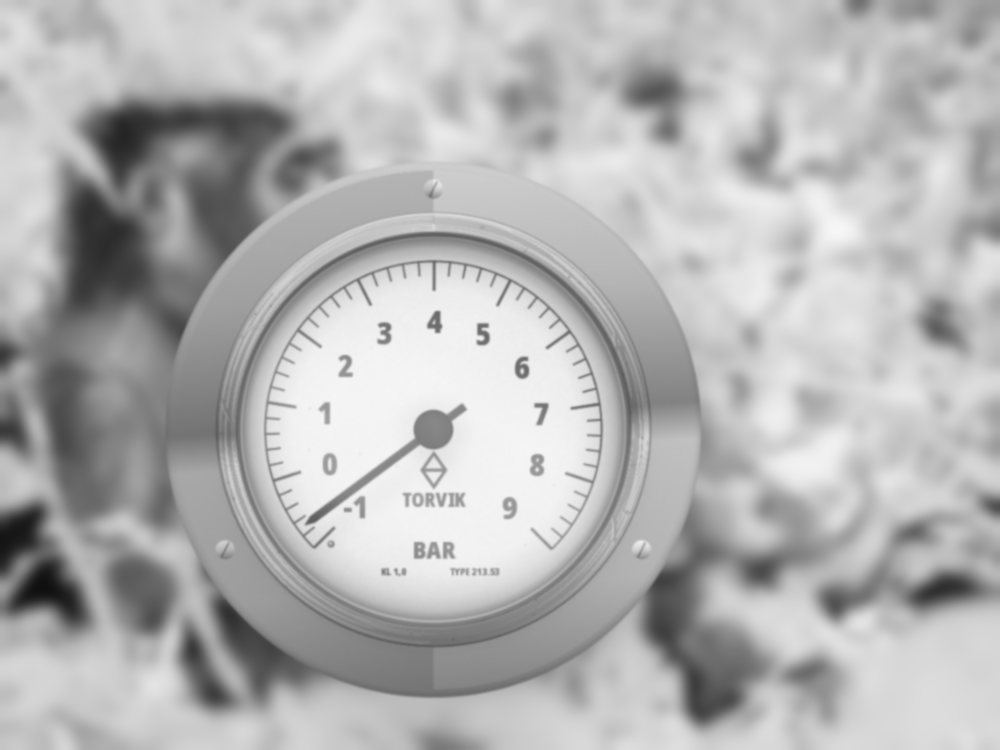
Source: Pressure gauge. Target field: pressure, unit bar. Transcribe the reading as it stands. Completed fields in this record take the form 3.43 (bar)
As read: -0.7 (bar)
